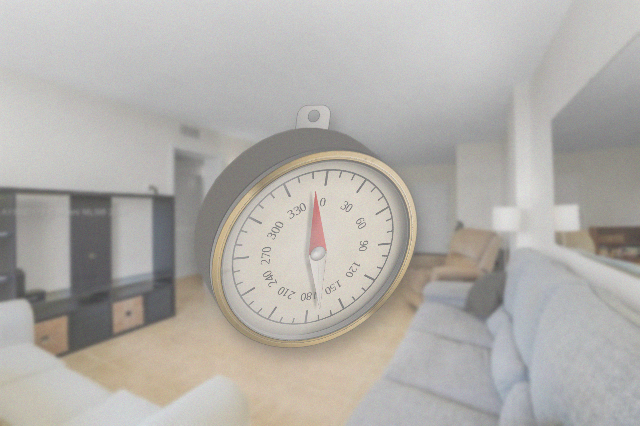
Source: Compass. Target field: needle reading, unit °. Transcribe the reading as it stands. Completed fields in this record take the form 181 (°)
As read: 350 (°)
